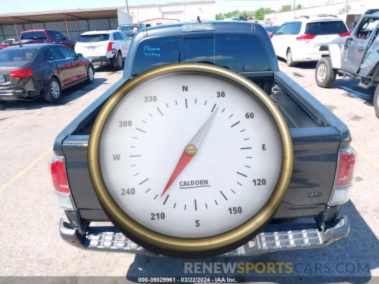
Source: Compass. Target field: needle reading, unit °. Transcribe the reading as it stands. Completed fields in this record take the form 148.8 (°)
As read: 215 (°)
